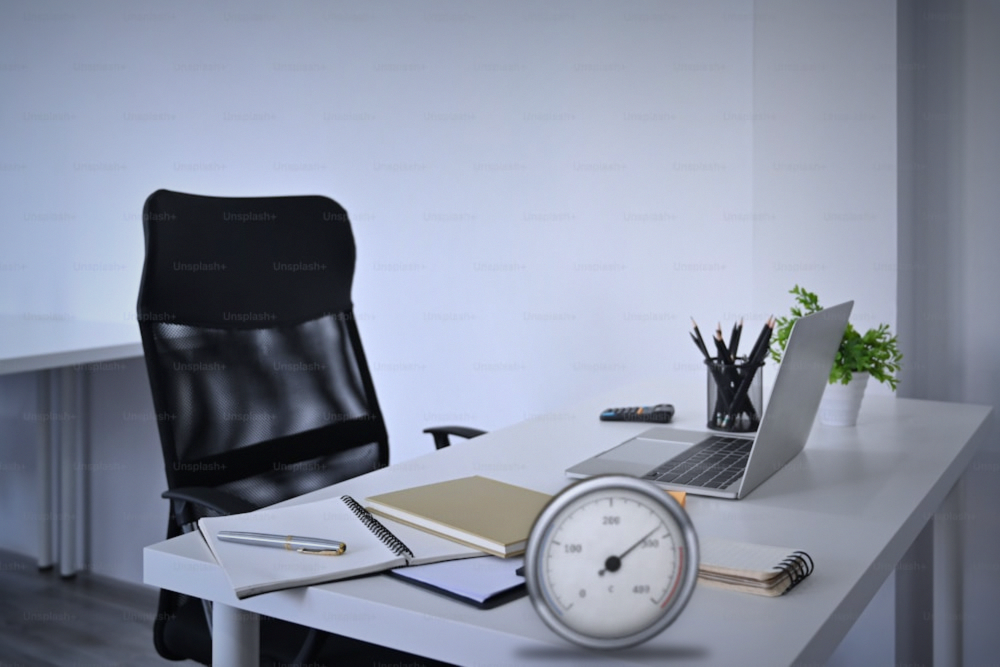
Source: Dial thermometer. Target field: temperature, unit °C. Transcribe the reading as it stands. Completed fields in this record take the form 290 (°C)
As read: 280 (°C)
